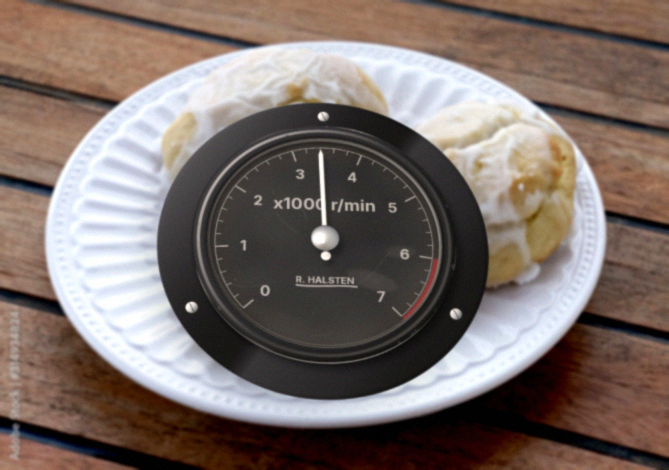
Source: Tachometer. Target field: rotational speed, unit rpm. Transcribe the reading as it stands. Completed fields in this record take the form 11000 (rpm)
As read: 3400 (rpm)
